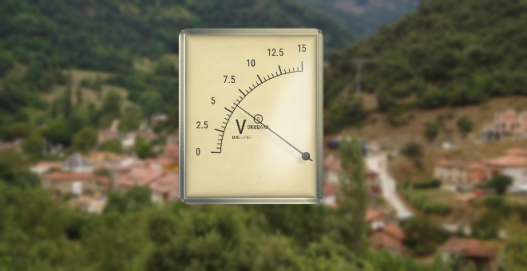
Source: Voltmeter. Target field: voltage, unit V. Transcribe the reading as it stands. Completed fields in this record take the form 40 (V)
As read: 6 (V)
